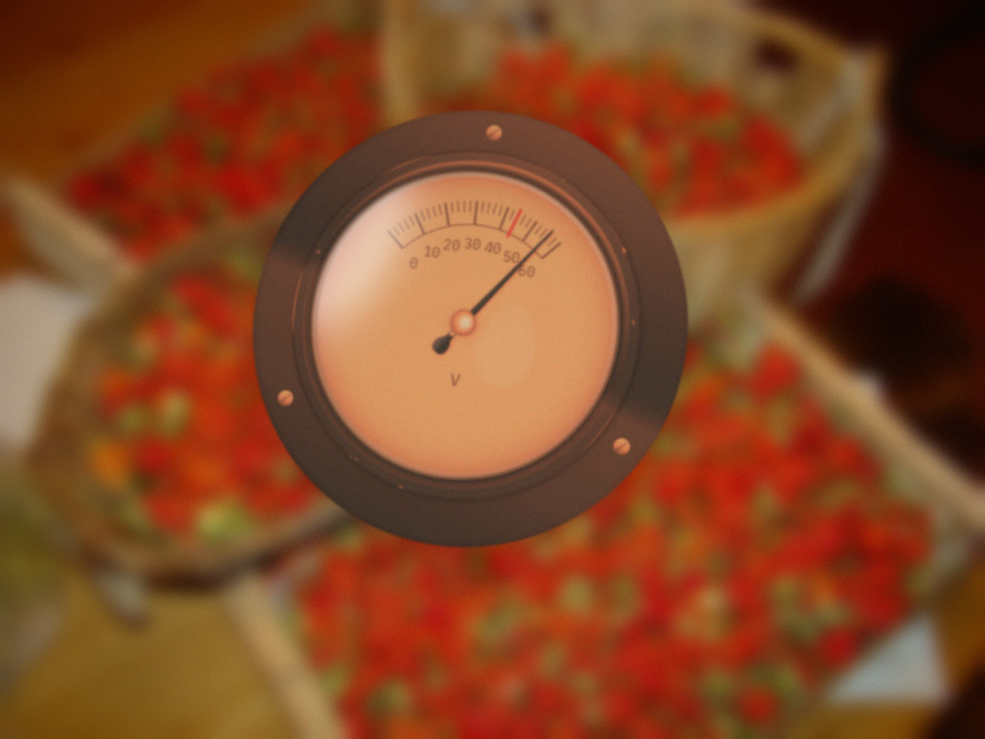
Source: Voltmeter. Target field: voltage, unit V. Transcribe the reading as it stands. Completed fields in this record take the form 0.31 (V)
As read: 56 (V)
